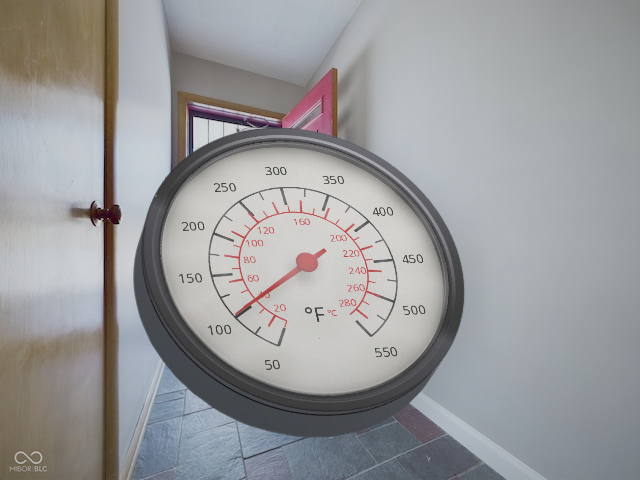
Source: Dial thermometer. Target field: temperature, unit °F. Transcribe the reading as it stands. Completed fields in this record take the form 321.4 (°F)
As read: 100 (°F)
